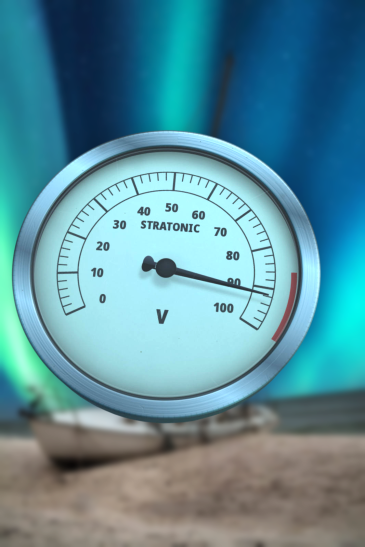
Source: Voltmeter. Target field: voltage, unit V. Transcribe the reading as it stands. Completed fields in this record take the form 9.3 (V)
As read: 92 (V)
